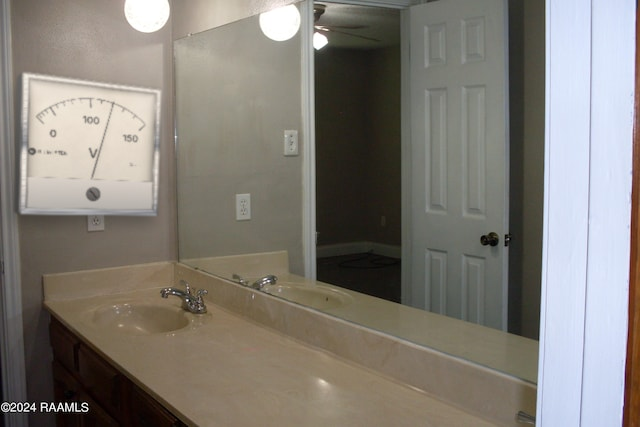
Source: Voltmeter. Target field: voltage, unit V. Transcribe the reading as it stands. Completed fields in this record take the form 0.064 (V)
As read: 120 (V)
